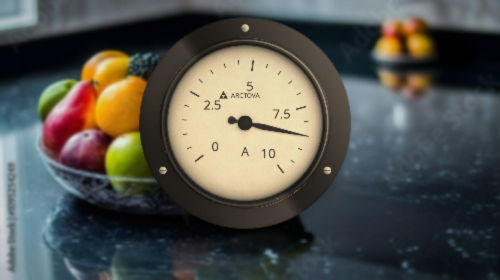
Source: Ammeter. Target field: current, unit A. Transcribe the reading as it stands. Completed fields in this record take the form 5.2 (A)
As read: 8.5 (A)
